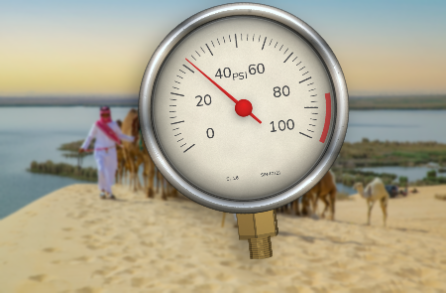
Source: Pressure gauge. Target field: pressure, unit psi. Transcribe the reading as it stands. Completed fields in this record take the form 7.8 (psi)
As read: 32 (psi)
